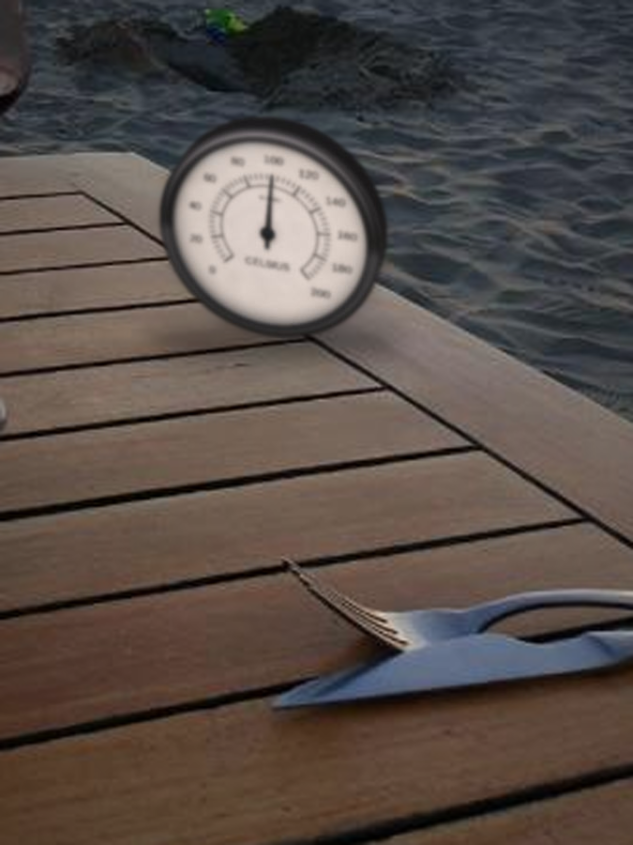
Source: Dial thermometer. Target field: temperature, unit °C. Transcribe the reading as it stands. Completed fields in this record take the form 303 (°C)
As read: 100 (°C)
